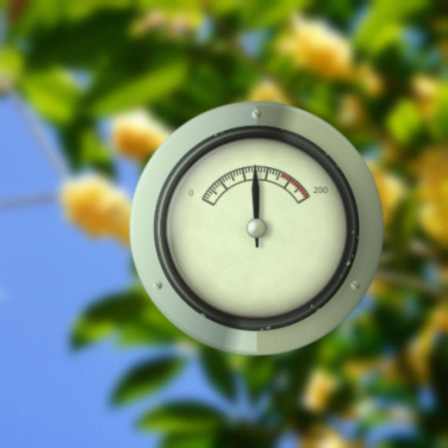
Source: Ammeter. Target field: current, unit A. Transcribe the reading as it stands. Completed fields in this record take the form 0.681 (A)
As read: 100 (A)
